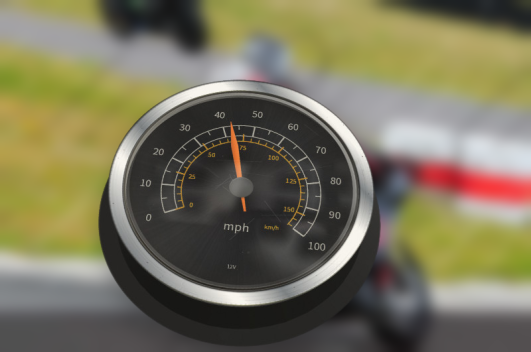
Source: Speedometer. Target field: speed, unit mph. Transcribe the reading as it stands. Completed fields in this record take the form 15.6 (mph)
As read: 42.5 (mph)
